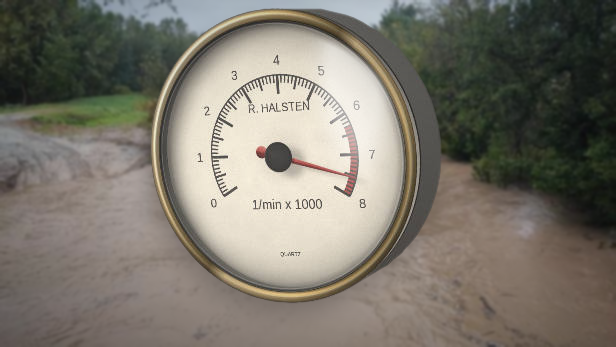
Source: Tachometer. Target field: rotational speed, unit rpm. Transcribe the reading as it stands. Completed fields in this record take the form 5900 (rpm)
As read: 7500 (rpm)
